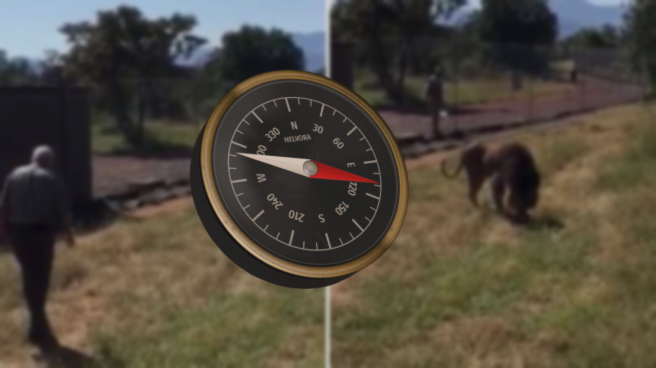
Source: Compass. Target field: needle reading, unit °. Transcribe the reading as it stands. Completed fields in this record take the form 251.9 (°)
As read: 110 (°)
